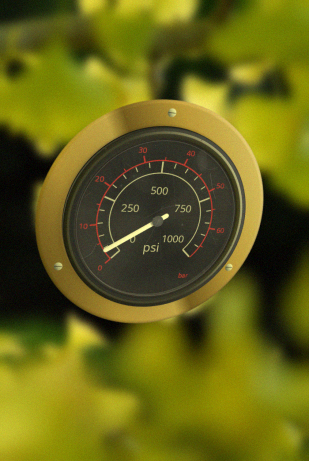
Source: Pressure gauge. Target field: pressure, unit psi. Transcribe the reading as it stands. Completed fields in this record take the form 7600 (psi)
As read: 50 (psi)
